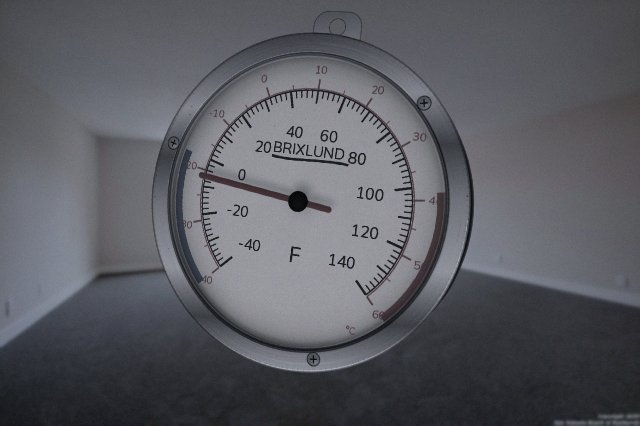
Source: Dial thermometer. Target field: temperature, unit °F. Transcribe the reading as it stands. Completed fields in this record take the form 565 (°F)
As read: -6 (°F)
